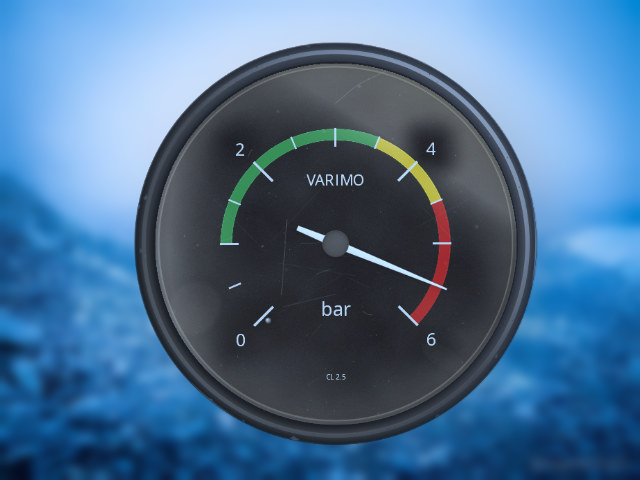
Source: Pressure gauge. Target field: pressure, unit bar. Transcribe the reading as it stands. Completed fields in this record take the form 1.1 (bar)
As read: 5.5 (bar)
